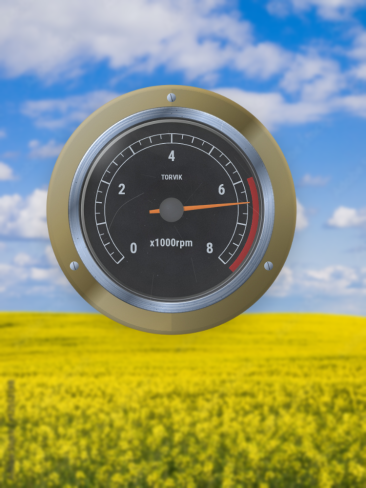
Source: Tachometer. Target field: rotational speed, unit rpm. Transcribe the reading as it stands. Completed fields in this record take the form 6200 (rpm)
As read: 6500 (rpm)
